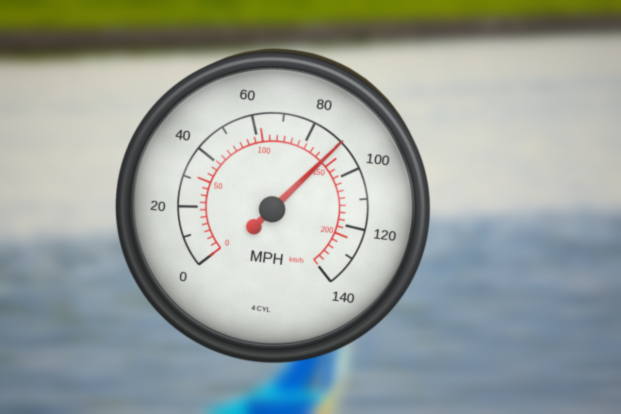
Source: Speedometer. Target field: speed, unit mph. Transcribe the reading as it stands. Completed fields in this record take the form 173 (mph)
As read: 90 (mph)
